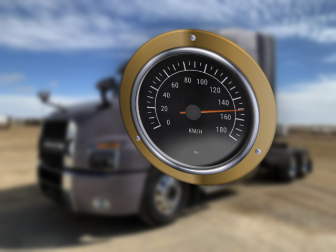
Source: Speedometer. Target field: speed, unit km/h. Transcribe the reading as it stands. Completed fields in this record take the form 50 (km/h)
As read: 150 (km/h)
